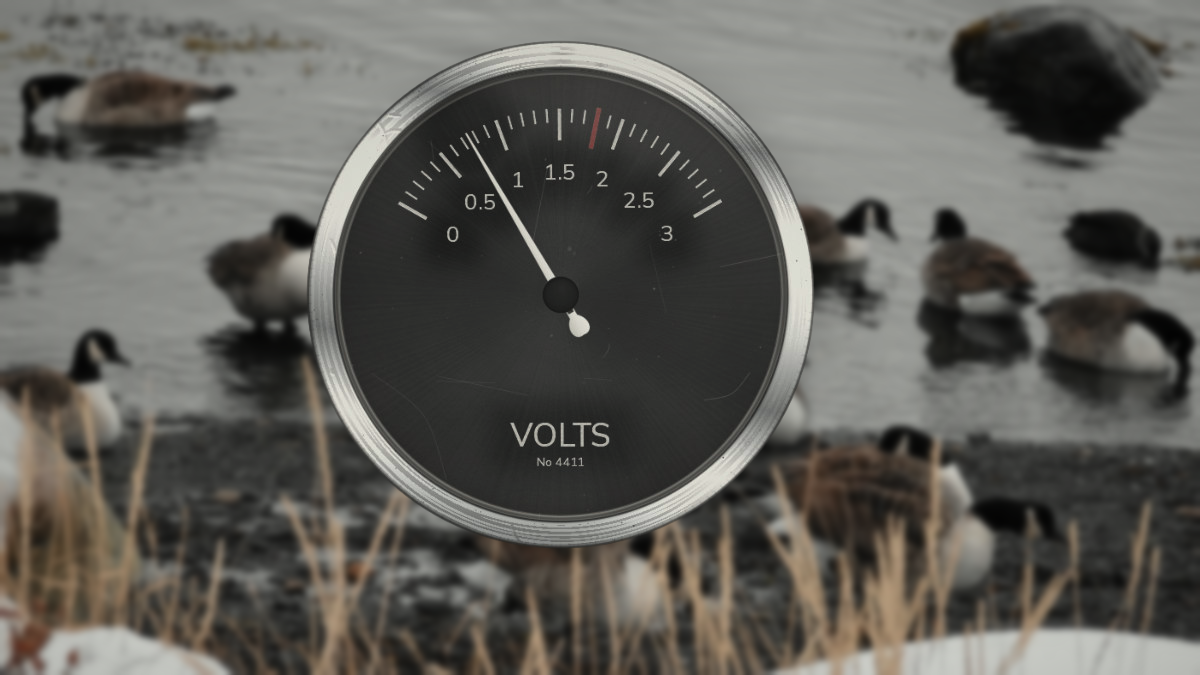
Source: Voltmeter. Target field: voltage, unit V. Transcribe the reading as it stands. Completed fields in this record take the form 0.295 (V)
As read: 0.75 (V)
